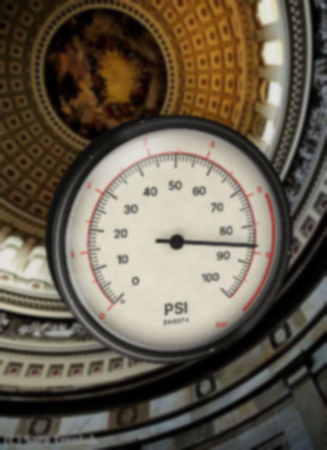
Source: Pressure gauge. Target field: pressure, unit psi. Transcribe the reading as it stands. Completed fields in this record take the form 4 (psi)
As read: 85 (psi)
